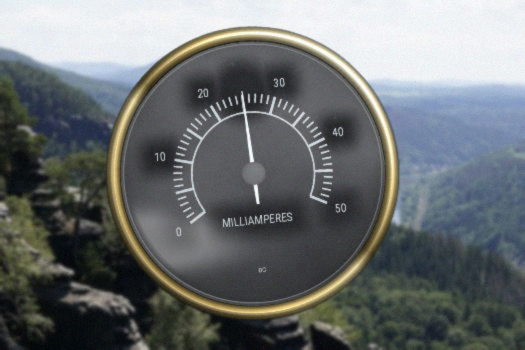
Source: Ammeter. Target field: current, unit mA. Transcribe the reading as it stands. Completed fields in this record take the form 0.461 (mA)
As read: 25 (mA)
